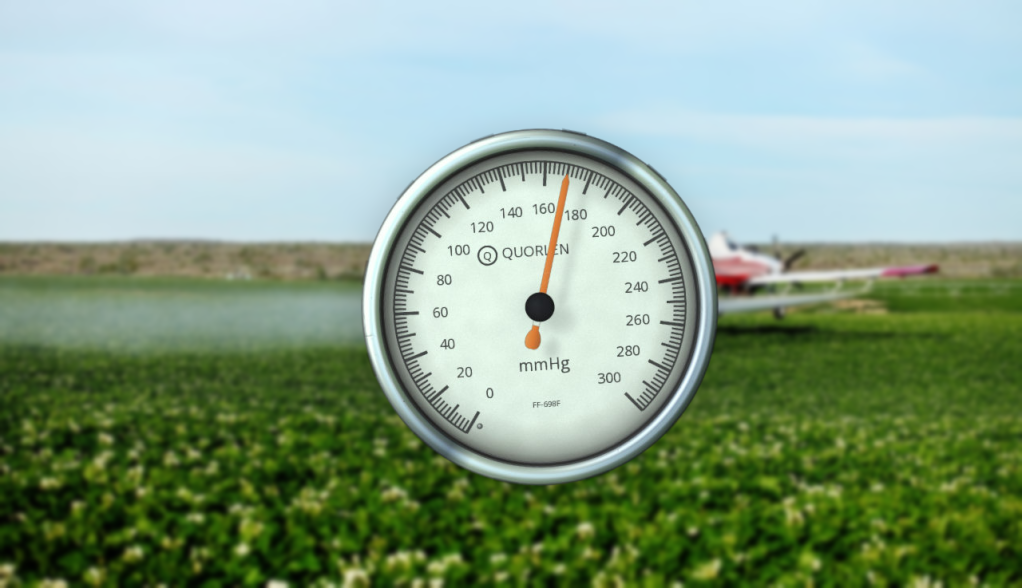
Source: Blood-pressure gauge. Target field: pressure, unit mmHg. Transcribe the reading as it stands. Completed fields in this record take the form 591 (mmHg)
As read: 170 (mmHg)
